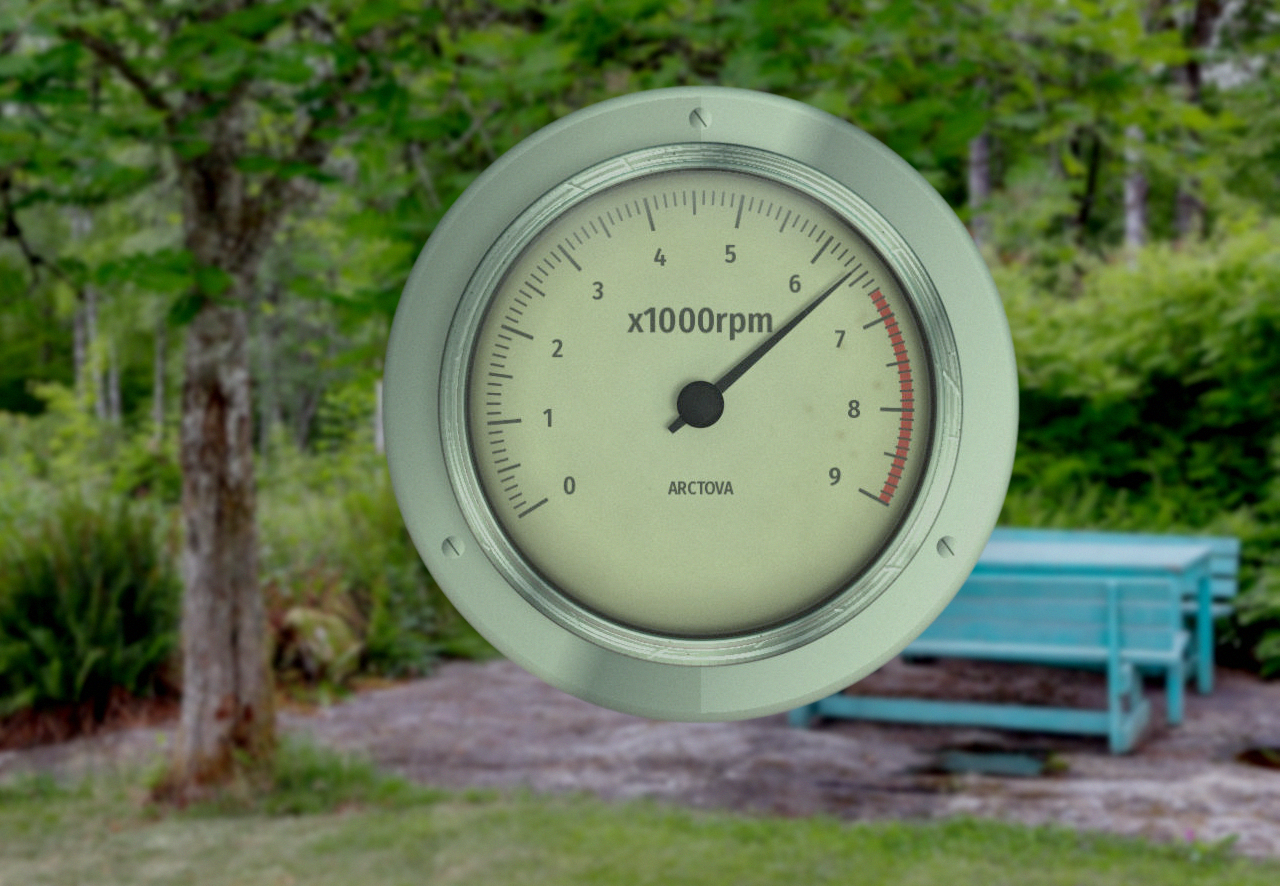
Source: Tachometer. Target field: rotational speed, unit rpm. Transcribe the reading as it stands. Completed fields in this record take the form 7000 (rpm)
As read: 6400 (rpm)
